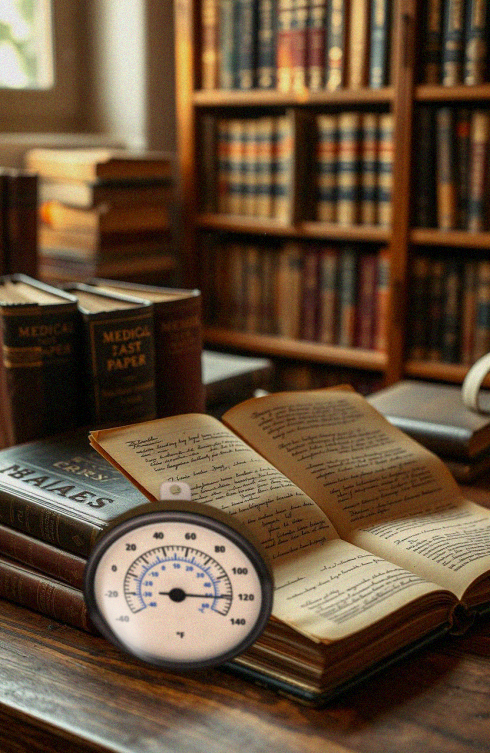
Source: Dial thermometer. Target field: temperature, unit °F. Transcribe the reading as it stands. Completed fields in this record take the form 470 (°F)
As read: 120 (°F)
